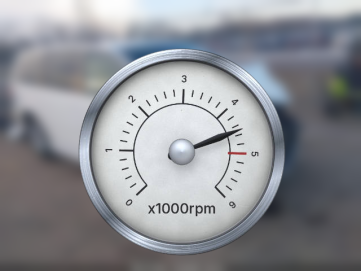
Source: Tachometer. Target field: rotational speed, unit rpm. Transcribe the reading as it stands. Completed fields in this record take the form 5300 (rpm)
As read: 4500 (rpm)
